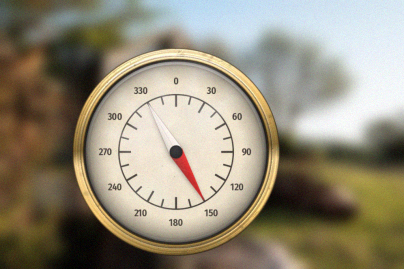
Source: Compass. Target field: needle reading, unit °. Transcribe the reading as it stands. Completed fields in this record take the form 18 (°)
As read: 150 (°)
